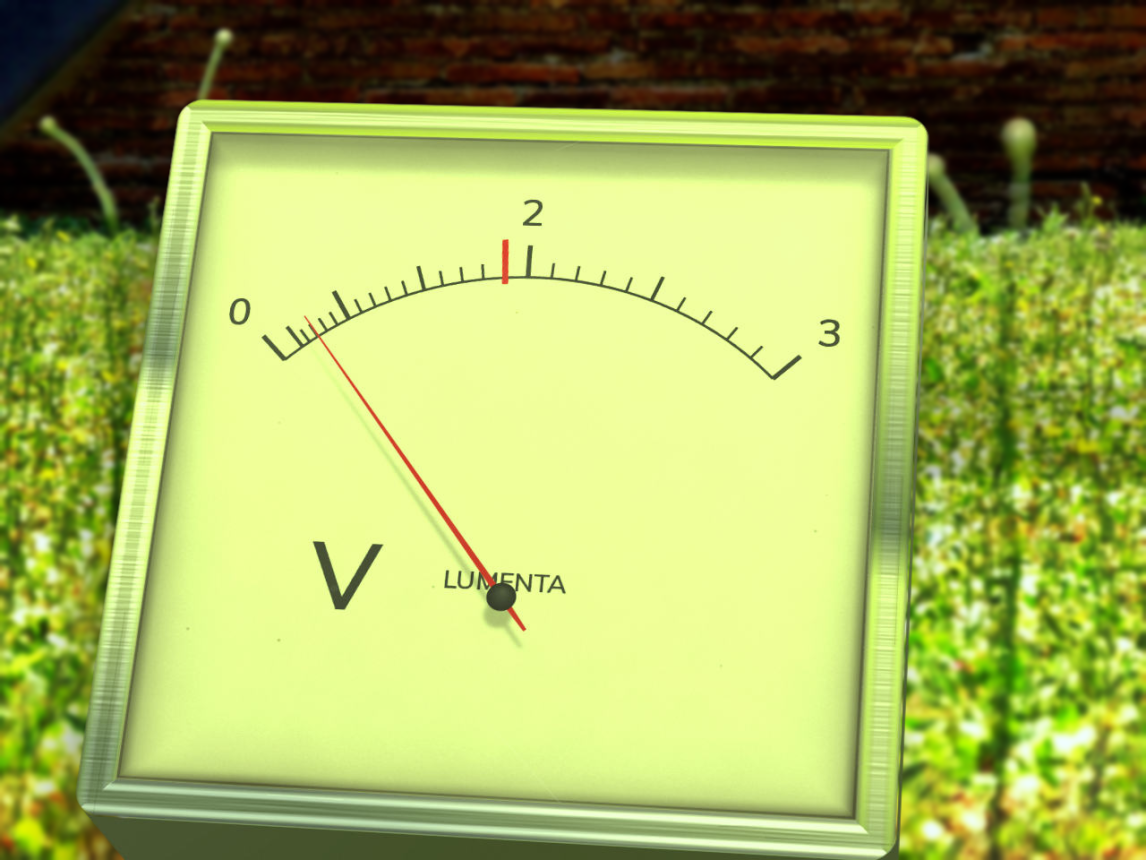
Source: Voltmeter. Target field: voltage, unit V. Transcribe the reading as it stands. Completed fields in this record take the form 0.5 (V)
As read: 0.7 (V)
